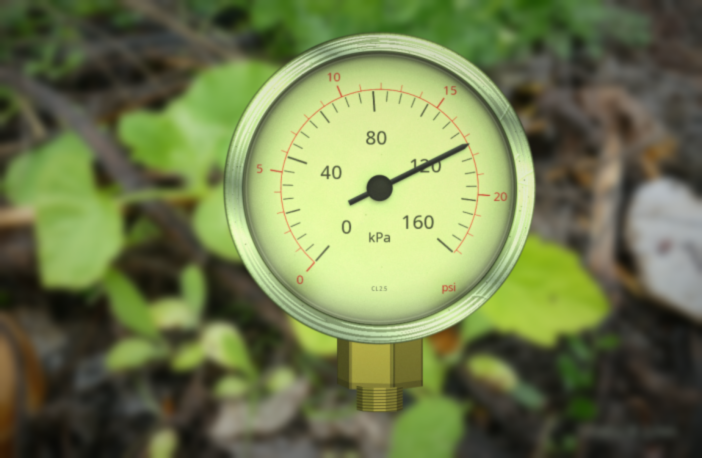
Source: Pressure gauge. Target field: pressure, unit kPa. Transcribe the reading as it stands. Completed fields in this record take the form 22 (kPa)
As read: 120 (kPa)
